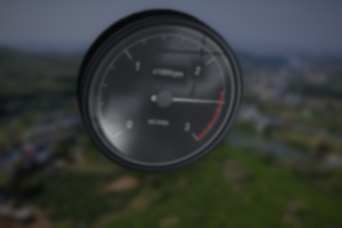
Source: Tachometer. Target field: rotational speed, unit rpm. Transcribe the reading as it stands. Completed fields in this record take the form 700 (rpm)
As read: 2500 (rpm)
